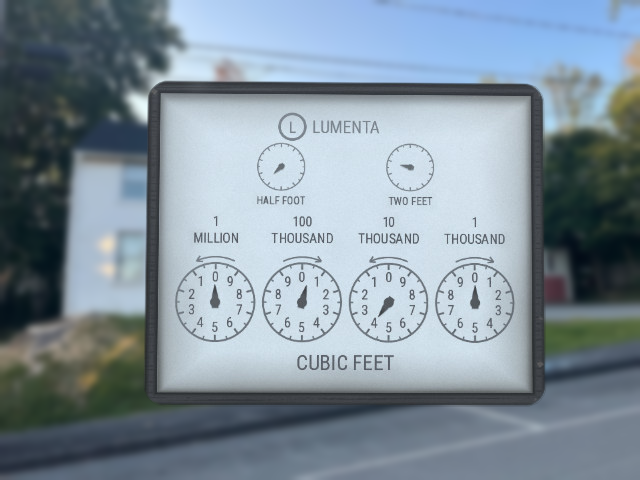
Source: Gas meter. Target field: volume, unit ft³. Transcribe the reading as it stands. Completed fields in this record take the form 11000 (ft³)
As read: 4000 (ft³)
